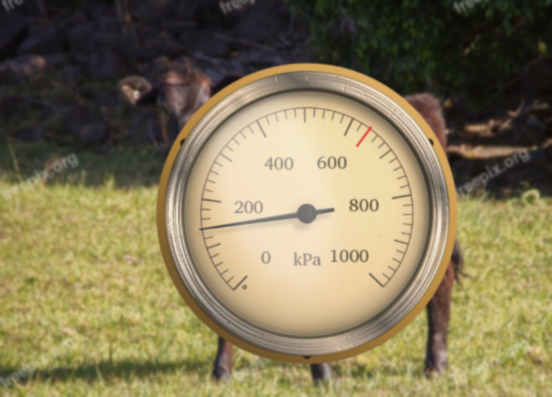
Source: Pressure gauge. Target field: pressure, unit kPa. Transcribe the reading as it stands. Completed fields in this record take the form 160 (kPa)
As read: 140 (kPa)
